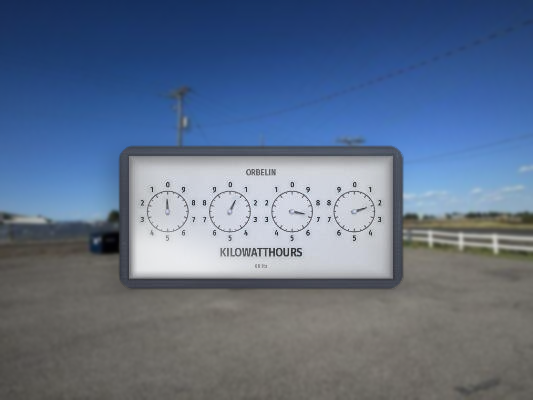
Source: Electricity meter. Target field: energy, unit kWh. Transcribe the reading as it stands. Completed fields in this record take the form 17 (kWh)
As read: 72 (kWh)
